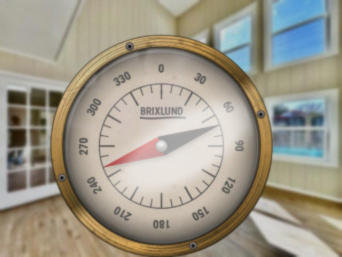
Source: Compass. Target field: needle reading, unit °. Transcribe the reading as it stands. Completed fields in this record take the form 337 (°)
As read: 250 (°)
